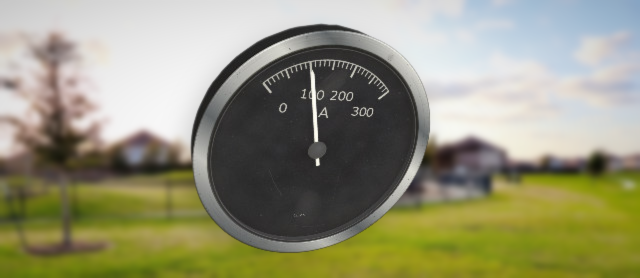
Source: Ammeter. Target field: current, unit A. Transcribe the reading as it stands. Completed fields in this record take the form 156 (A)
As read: 100 (A)
